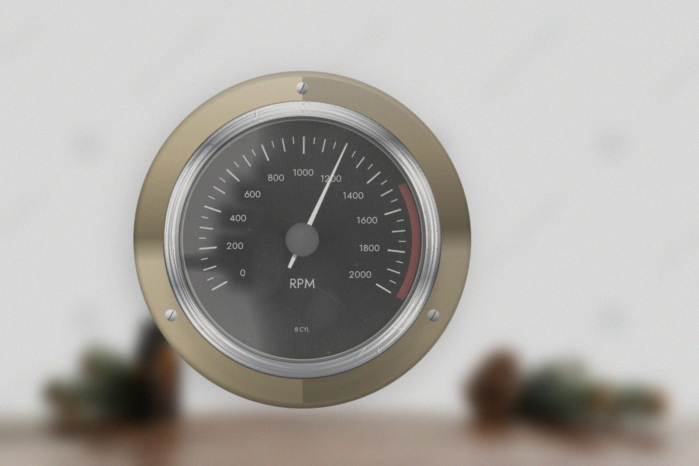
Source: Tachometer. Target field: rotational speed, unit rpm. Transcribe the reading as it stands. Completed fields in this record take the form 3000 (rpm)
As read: 1200 (rpm)
